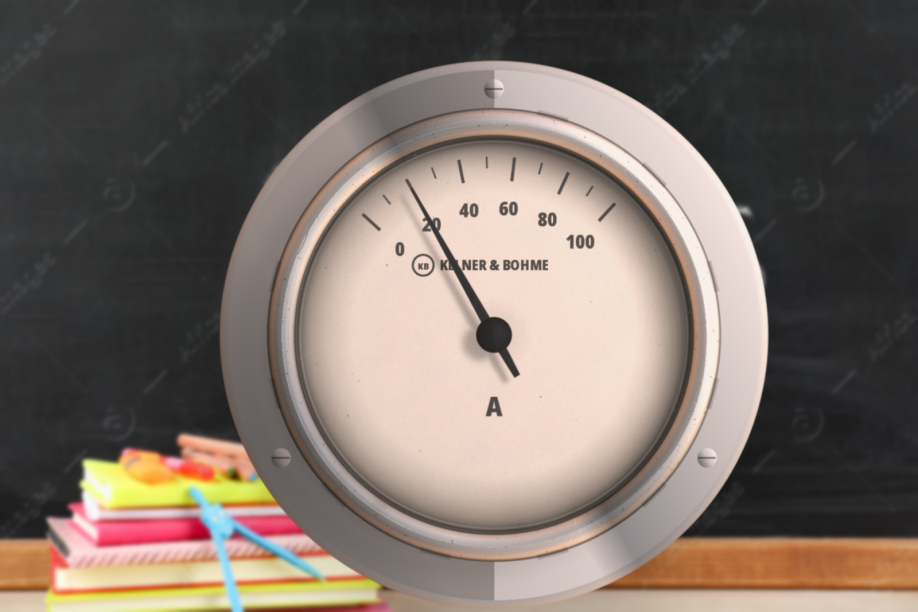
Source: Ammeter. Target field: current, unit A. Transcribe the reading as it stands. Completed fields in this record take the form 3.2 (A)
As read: 20 (A)
